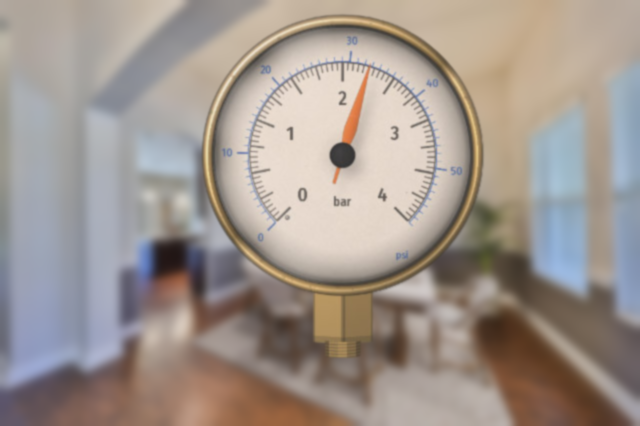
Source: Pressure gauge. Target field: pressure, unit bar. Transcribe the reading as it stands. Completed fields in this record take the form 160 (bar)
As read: 2.25 (bar)
